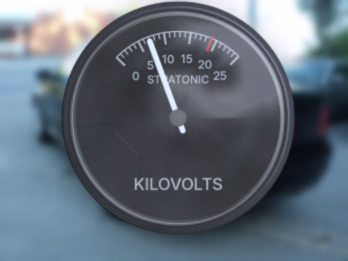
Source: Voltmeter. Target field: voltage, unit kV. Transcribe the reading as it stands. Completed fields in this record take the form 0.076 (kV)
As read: 7 (kV)
